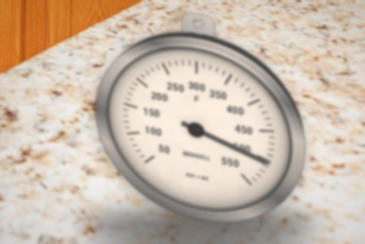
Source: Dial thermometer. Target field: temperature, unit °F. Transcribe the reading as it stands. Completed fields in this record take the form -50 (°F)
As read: 500 (°F)
